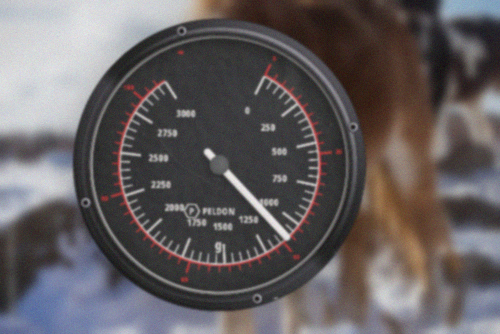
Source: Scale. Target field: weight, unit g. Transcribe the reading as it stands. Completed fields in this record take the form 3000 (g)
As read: 1100 (g)
